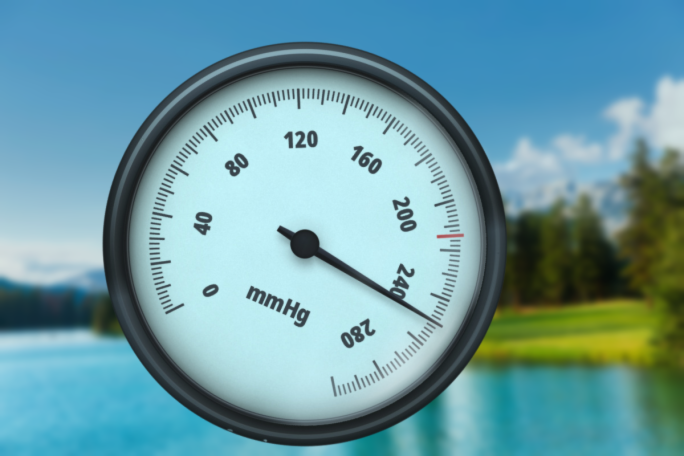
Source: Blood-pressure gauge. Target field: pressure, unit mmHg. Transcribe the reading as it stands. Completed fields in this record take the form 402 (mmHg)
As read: 250 (mmHg)
